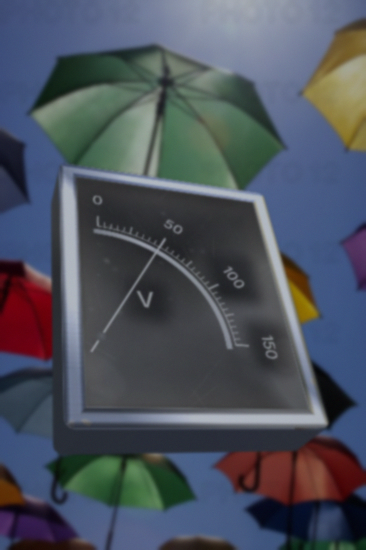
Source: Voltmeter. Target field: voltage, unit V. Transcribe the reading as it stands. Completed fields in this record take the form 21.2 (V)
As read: 50 (V)
